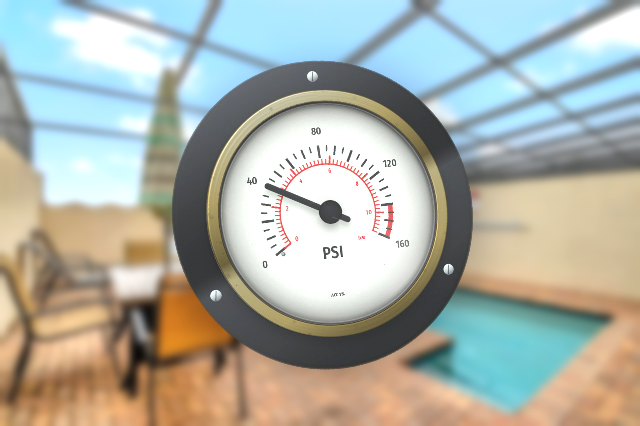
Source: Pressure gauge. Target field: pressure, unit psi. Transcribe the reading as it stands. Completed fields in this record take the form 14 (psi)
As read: 40 (psi)
